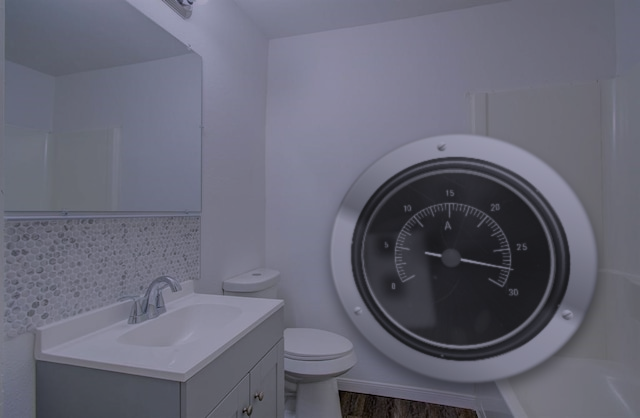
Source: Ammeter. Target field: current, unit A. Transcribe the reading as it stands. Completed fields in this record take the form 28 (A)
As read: 27.5 (A)
